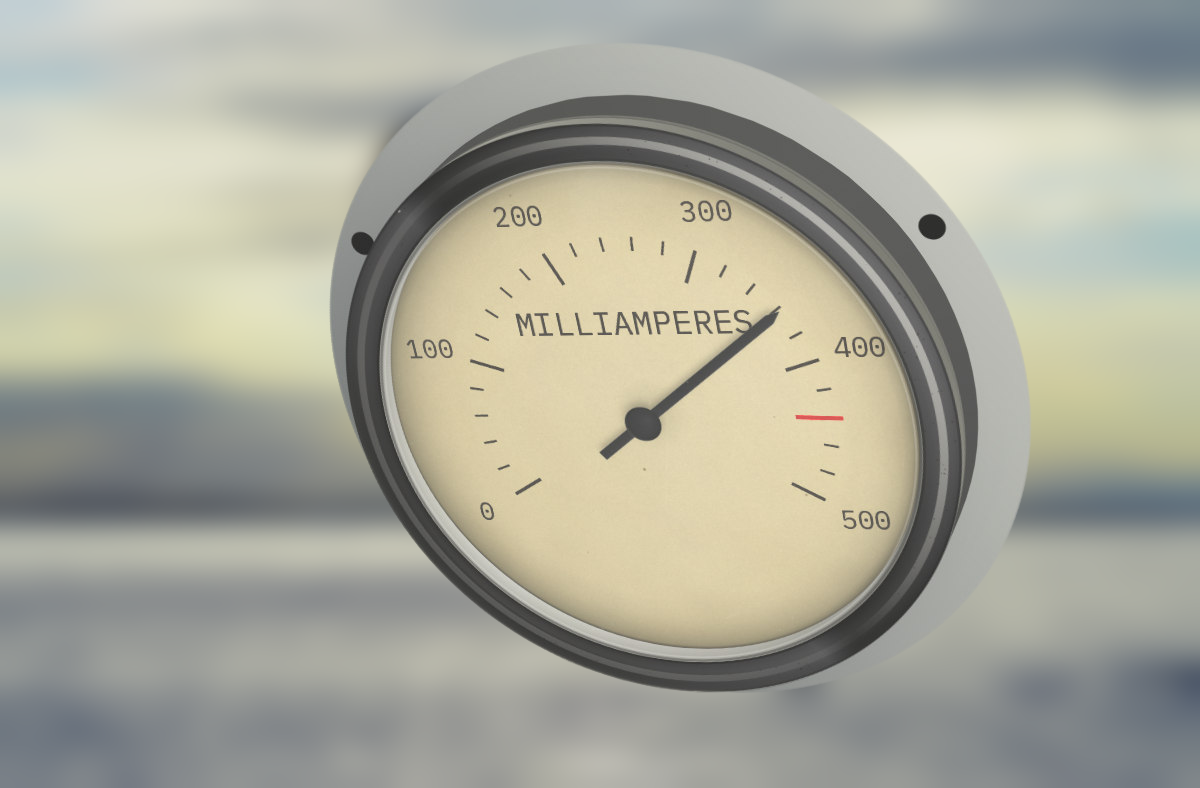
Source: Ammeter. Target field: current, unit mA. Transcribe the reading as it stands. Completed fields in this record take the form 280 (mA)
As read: 360 (mA)
